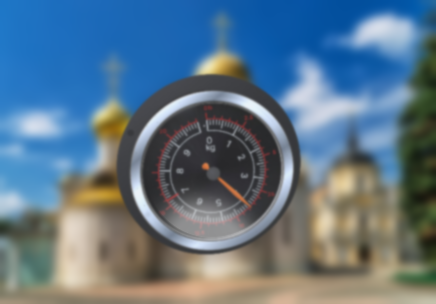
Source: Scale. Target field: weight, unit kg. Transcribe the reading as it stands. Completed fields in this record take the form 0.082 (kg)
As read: 4 (kg)
